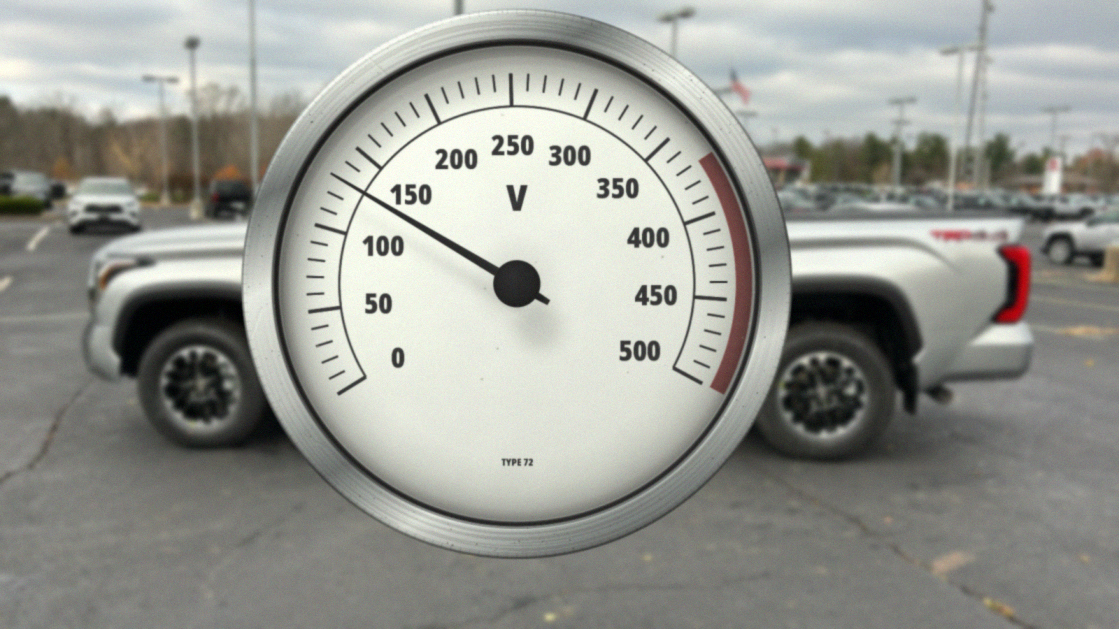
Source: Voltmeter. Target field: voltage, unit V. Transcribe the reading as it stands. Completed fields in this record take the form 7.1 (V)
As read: 130 (V)
